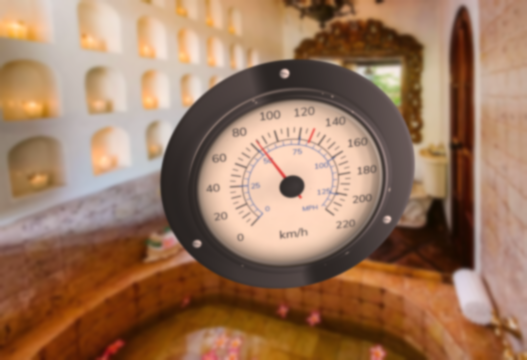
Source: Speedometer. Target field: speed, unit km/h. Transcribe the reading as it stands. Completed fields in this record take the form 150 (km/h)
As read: 85 (km/h)
